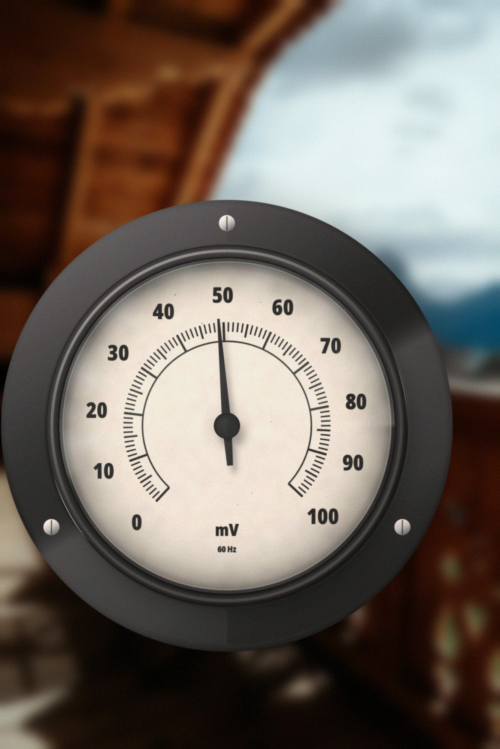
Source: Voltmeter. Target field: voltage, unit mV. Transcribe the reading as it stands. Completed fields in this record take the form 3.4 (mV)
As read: 49 (mV)
